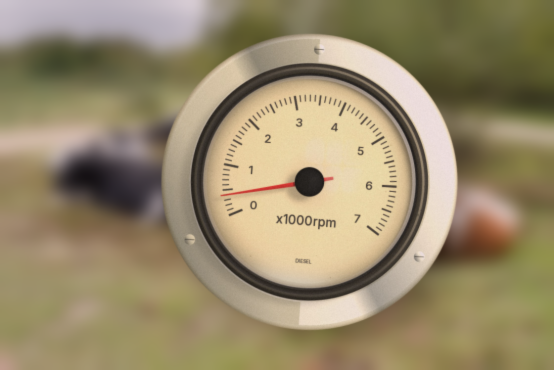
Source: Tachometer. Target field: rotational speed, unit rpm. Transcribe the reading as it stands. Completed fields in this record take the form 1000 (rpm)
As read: 400 (rpm)
